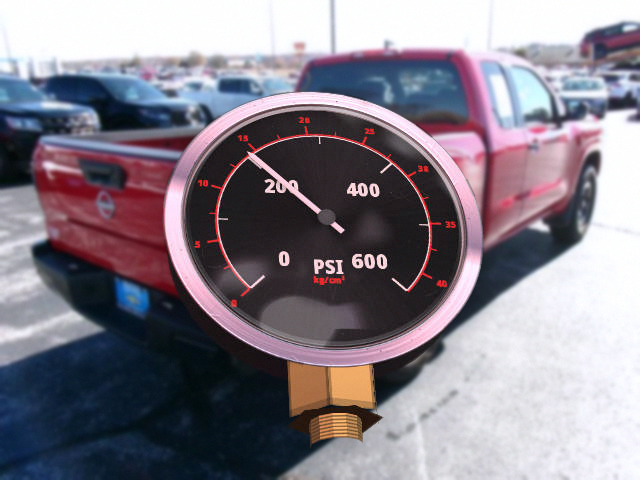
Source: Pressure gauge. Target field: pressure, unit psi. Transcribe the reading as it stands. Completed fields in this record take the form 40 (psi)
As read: 200 (psi)
